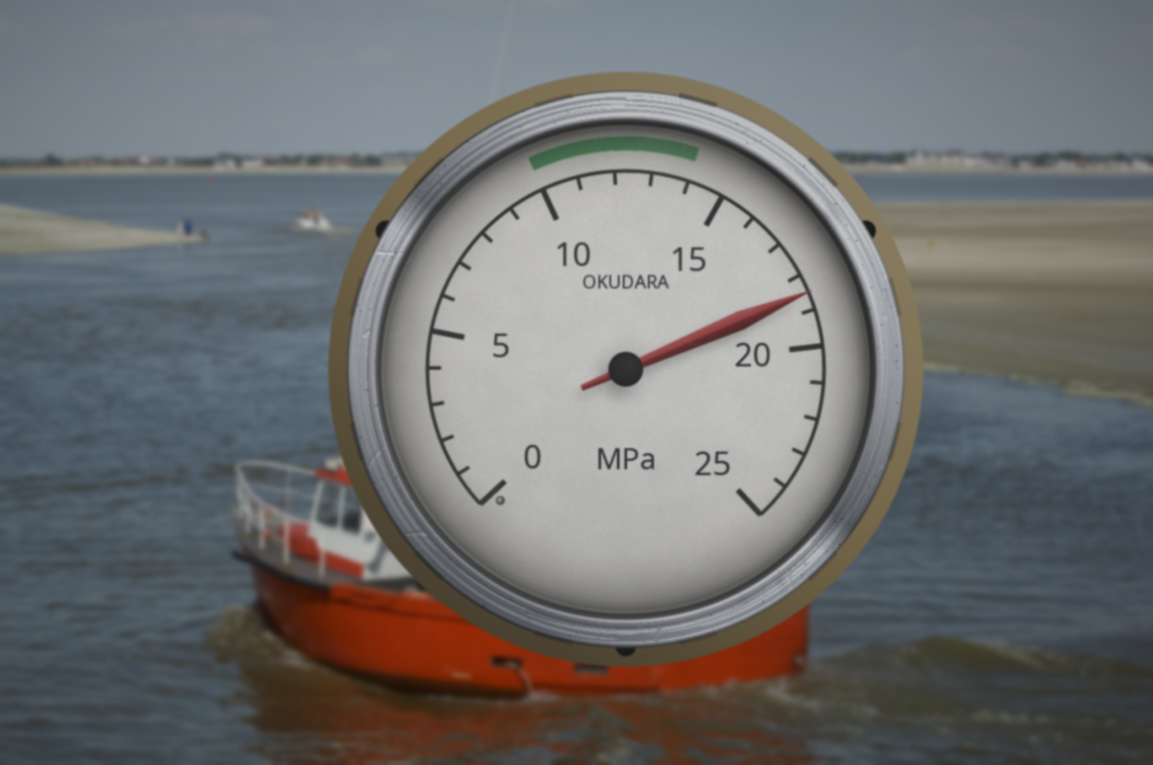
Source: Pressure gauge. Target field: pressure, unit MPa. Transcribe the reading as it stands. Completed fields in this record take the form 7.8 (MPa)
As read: 18.5 (MPa)
